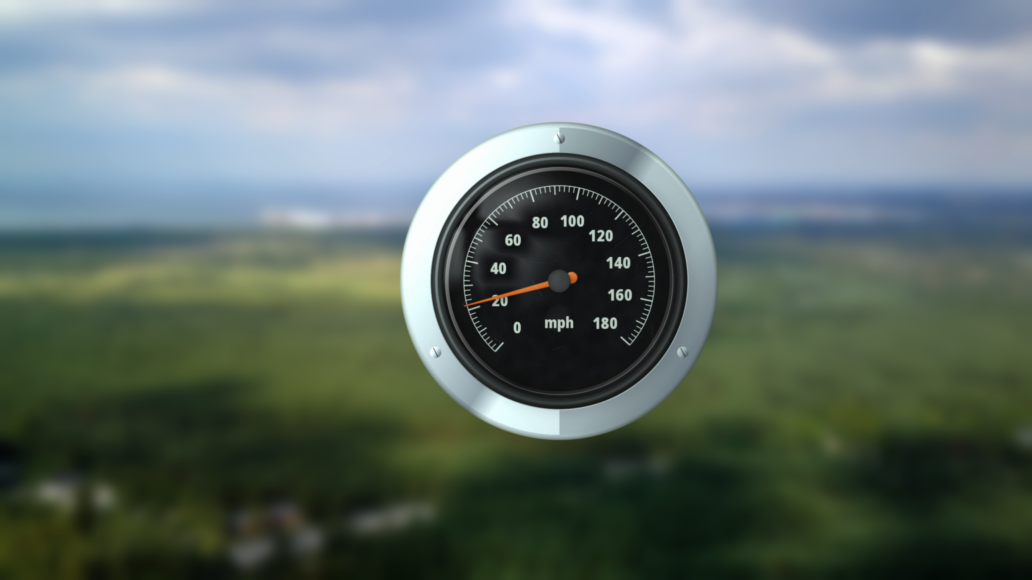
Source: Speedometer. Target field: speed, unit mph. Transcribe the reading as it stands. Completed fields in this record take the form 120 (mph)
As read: 22 (mph)
